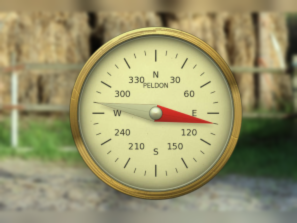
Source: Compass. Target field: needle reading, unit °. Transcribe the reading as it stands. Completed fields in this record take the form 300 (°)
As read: 100 (°)
